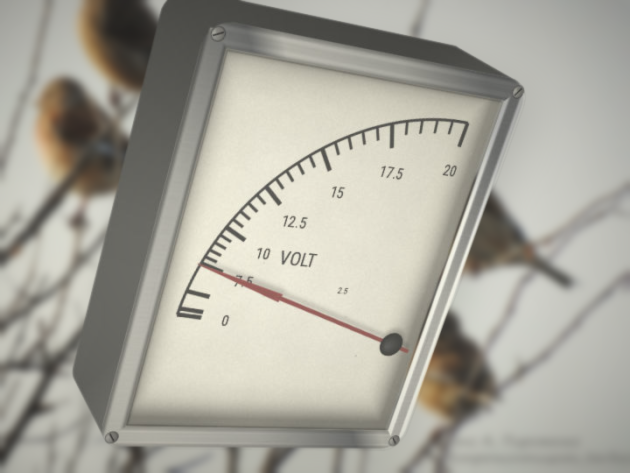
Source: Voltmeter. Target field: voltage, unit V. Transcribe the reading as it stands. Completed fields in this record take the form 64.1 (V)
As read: 7.5 (V)
